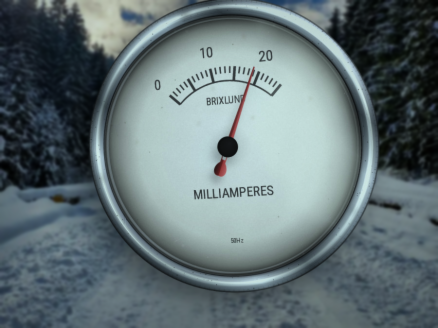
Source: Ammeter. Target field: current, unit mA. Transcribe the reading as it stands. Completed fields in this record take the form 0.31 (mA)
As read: 19 (mA)
